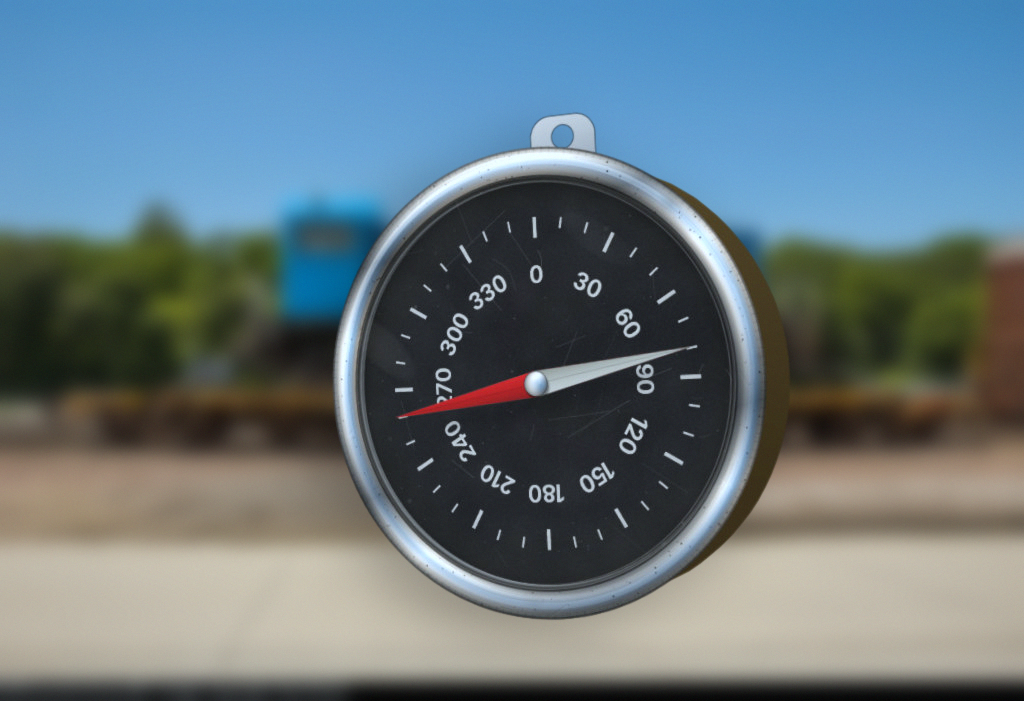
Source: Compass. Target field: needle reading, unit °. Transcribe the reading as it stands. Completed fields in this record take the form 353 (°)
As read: 260 (°)
